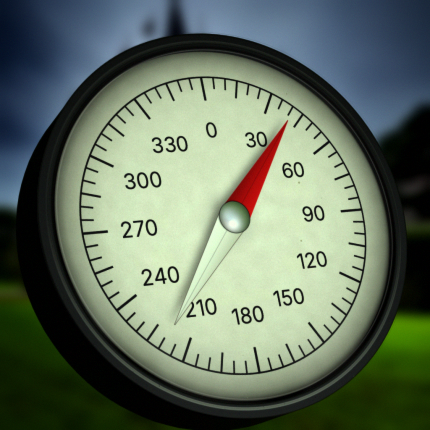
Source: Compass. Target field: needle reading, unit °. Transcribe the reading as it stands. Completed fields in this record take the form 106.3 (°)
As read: 40 (°)
